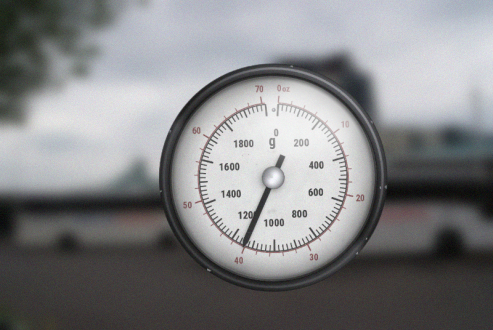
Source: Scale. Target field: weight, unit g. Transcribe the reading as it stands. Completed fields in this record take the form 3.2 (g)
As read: 1140 (g)
